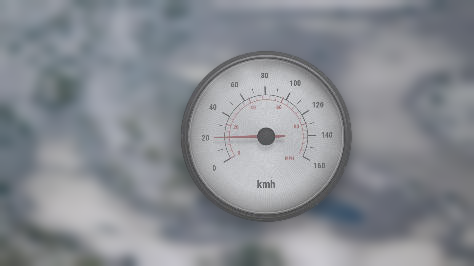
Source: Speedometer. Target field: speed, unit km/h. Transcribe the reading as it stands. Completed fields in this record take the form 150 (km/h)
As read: 20 (km/h)
